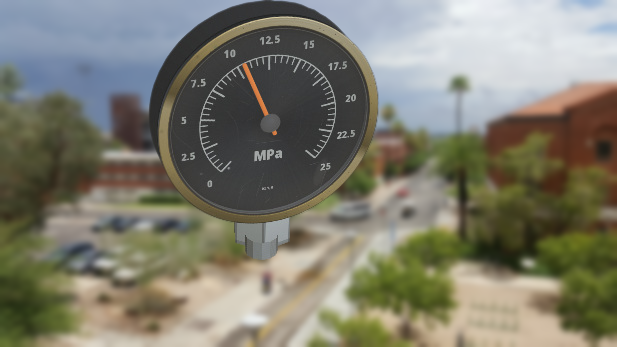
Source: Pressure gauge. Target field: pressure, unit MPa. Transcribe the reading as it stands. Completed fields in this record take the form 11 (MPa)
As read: 10.5 (MPa)
